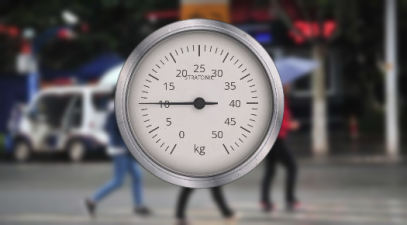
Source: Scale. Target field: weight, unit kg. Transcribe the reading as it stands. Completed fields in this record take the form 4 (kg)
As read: 10 (kg)
